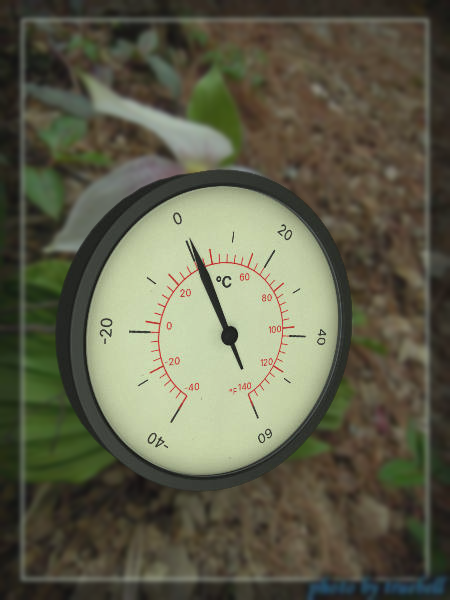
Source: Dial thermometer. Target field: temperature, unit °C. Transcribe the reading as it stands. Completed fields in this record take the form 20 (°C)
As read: 0 (°C)
